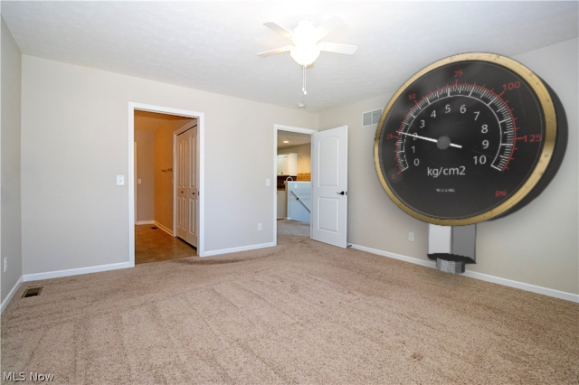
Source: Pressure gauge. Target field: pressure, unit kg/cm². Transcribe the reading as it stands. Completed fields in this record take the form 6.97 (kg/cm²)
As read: 2 (kg/cm²)
